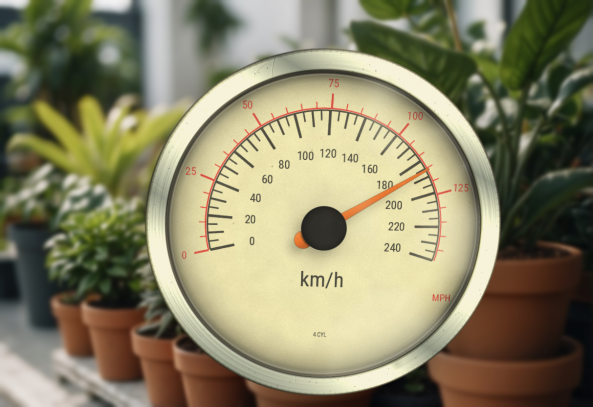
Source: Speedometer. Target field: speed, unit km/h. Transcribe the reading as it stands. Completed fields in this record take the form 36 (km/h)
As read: 185 (km/h)
